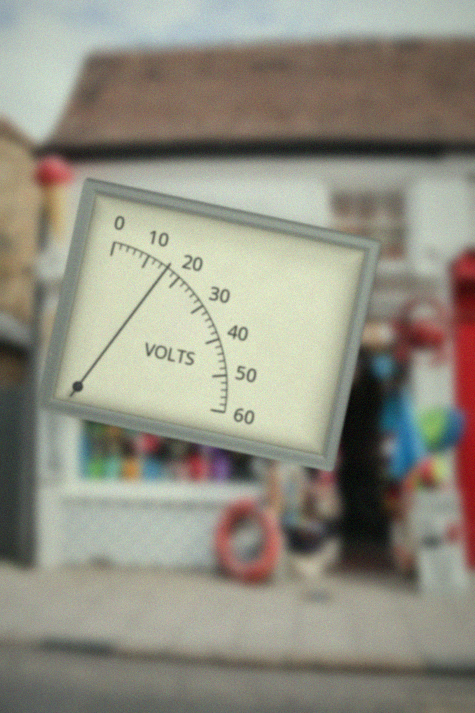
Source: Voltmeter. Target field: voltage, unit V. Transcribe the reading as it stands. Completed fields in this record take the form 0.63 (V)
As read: 16 (V)
